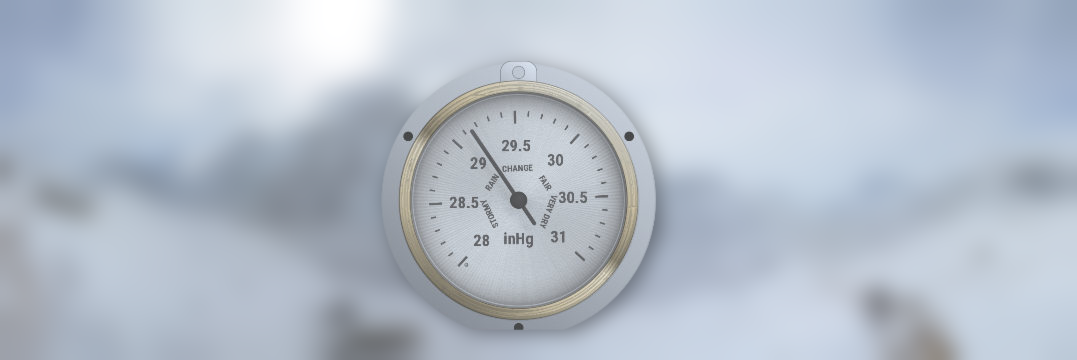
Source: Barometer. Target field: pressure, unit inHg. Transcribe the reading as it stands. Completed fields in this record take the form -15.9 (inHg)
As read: 29.15 (inHg)
